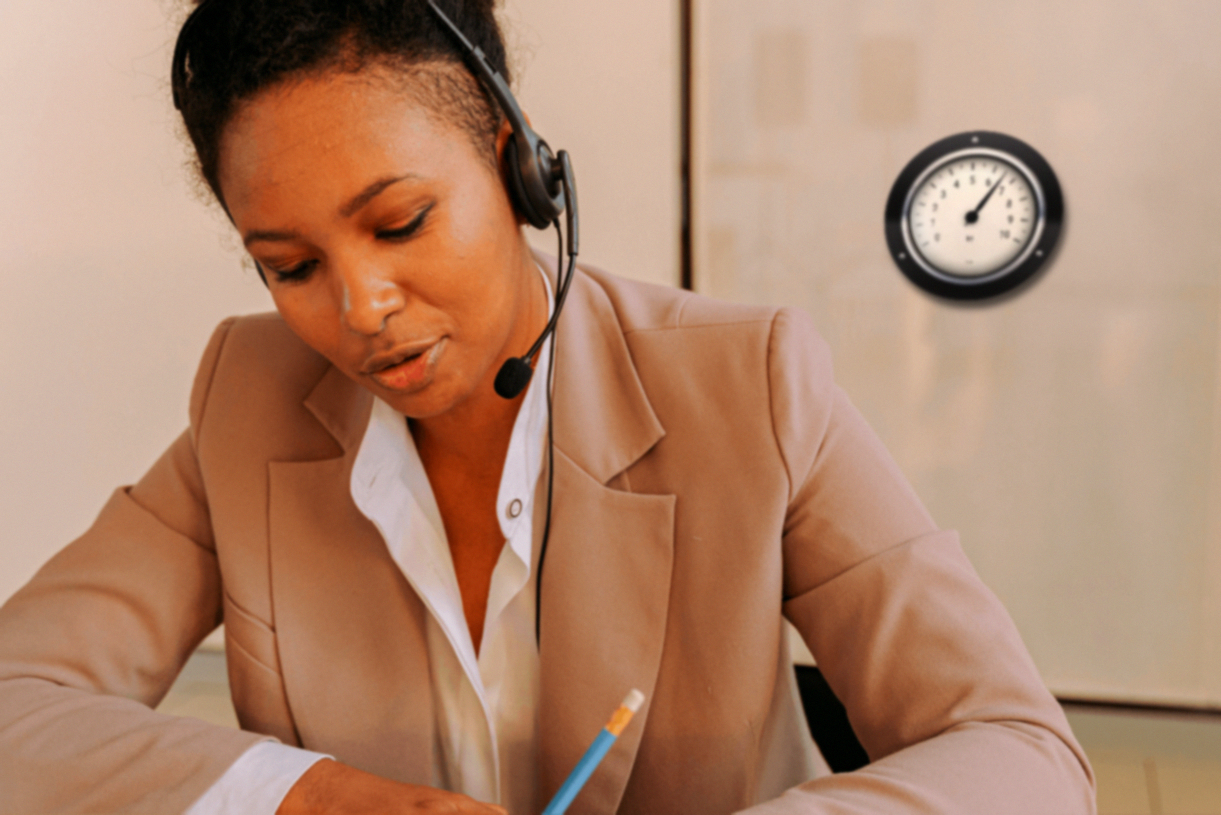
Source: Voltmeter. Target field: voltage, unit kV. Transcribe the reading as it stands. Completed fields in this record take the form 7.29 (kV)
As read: 6.5 (kV)
